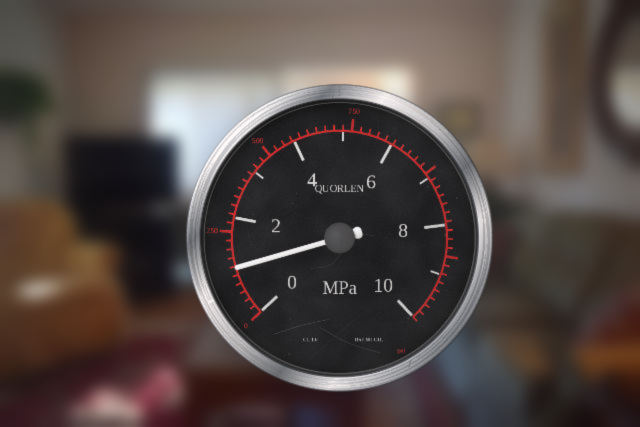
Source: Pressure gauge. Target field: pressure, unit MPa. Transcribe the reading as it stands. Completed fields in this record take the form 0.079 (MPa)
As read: 1 (MPa)
